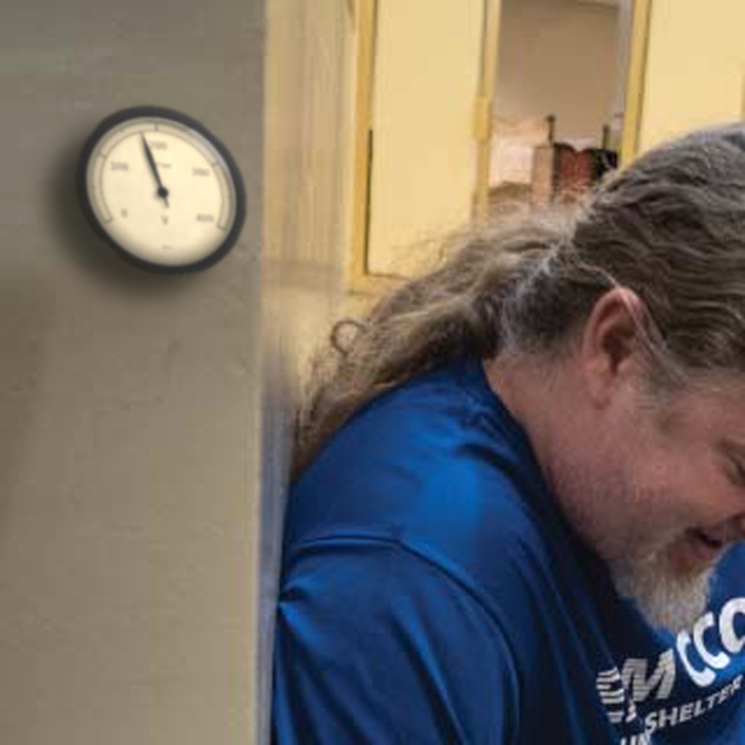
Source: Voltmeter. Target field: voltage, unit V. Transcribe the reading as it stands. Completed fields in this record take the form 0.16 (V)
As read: 175 (V)
